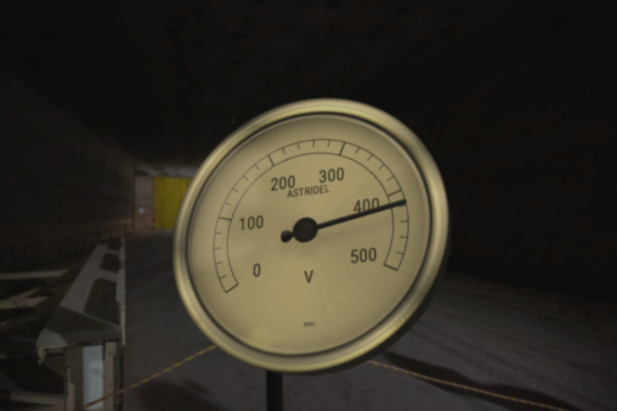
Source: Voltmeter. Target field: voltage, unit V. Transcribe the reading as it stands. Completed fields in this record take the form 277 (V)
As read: 420 (V)
